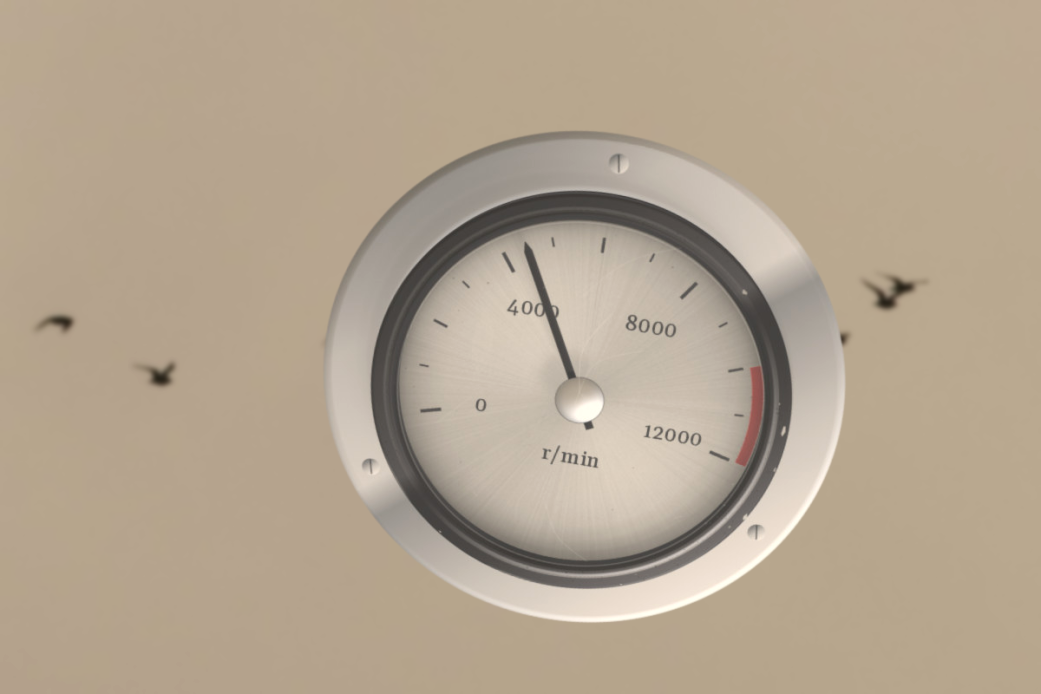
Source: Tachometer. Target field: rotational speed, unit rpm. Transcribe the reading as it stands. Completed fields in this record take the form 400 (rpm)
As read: 4500 (rpm)
